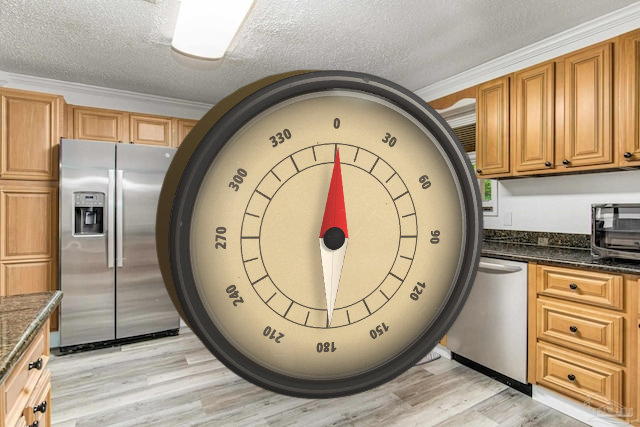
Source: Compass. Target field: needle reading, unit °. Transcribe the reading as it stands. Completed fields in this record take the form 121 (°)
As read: 0 (°)
